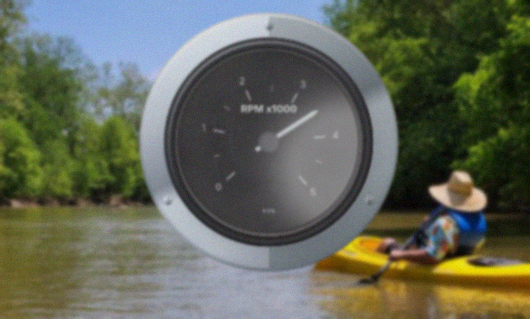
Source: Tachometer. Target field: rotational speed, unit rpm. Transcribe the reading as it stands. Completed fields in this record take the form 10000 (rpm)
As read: 3500 (rpm)
